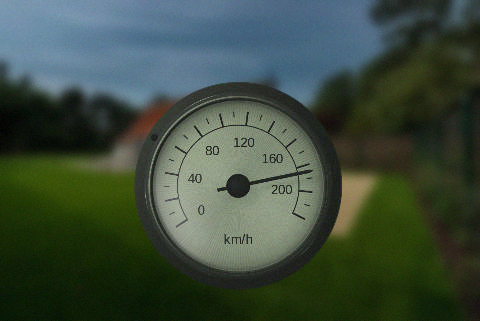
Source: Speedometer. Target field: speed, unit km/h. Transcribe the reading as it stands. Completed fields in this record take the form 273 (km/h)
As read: 185 (km/h)
